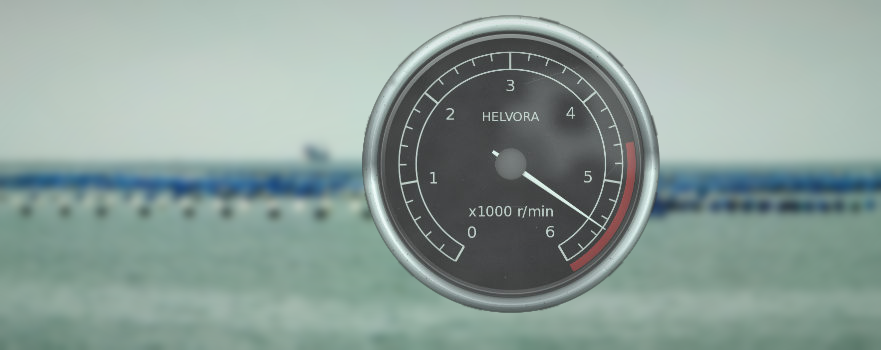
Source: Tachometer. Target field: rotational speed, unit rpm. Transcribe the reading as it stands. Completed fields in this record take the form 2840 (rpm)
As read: 5500 (rpm)
